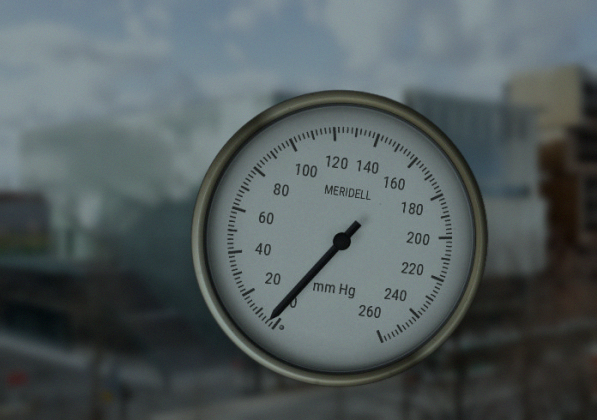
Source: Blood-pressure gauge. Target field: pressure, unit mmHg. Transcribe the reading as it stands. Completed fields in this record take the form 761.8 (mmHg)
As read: 4 (mmHg)
